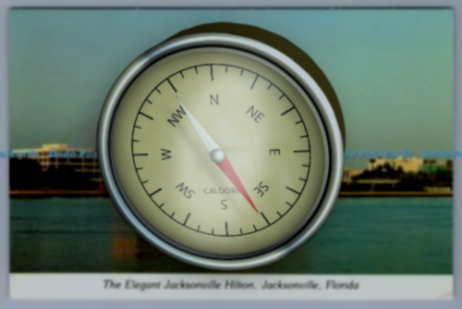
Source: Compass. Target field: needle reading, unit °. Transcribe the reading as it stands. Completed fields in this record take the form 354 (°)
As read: 150 (°)
